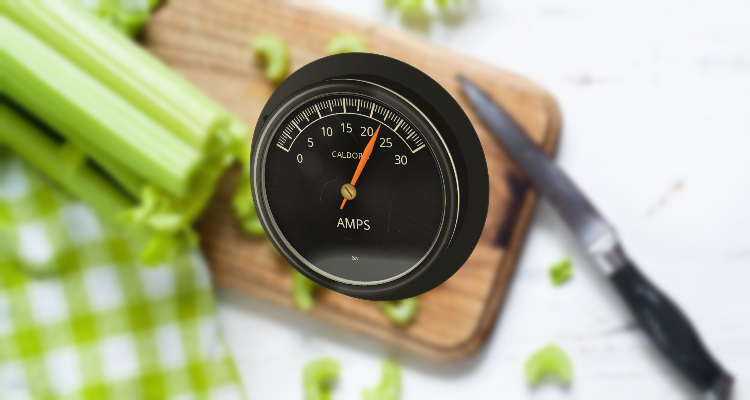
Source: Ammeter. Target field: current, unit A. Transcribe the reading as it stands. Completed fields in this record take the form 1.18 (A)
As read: 22.5 (A)
